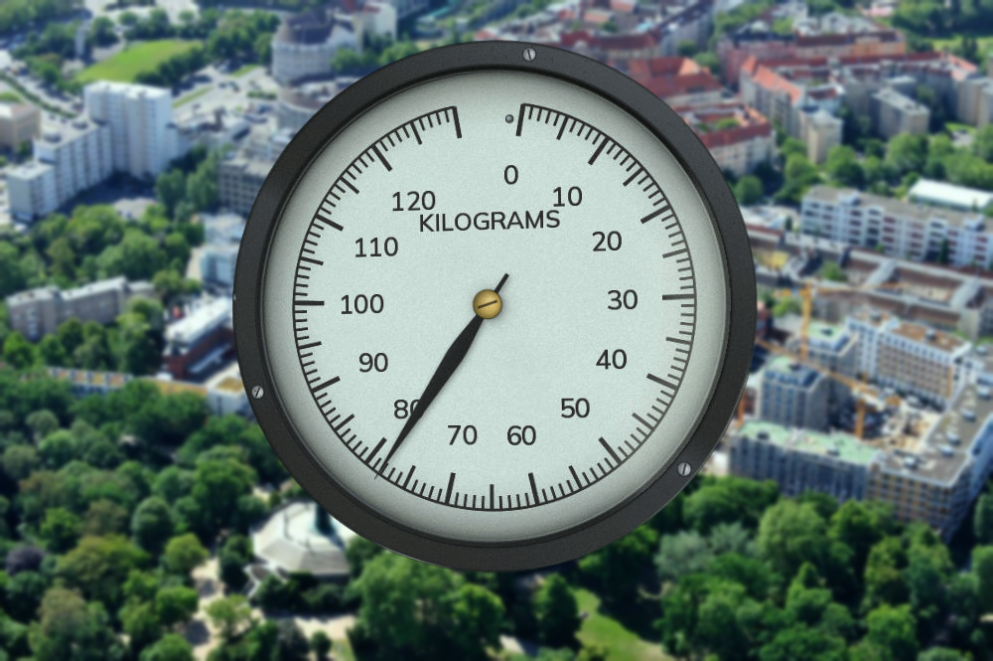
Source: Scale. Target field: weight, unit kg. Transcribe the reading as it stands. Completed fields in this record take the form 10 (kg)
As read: 78 (kg)
